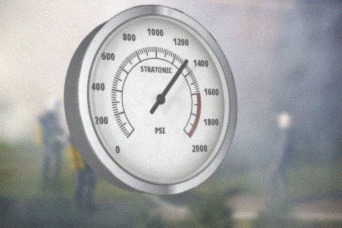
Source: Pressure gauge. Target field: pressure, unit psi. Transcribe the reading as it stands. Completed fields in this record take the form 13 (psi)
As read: 1300 (psi)
